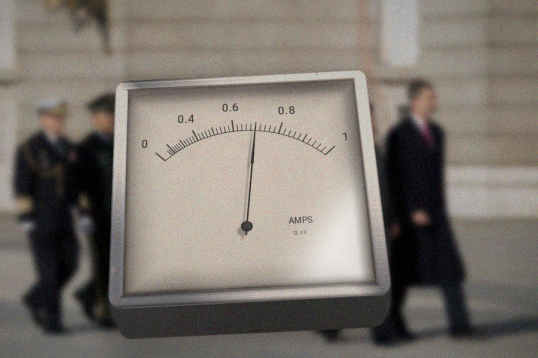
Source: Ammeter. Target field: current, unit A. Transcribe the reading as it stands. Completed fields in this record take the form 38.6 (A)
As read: 0.7 (A)
